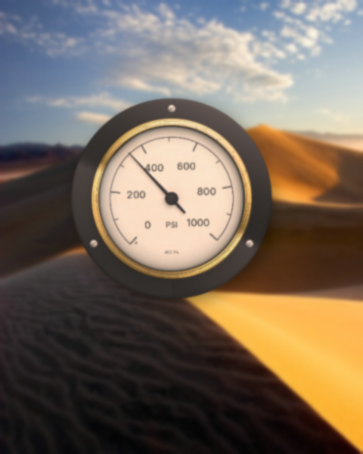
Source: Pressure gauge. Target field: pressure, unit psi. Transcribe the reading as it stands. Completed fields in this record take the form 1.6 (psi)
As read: 350 (psi)
